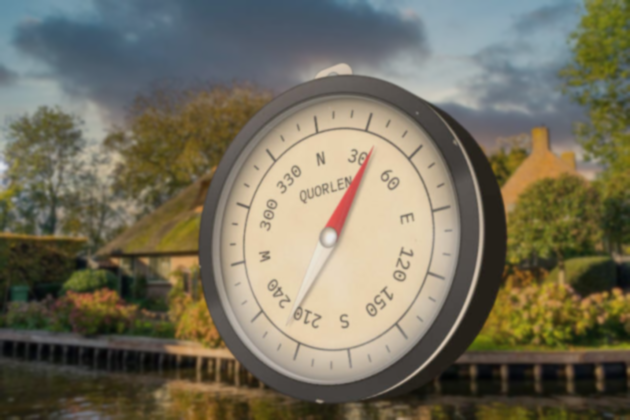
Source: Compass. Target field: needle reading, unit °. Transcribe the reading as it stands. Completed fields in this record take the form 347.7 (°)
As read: 40 (°)
